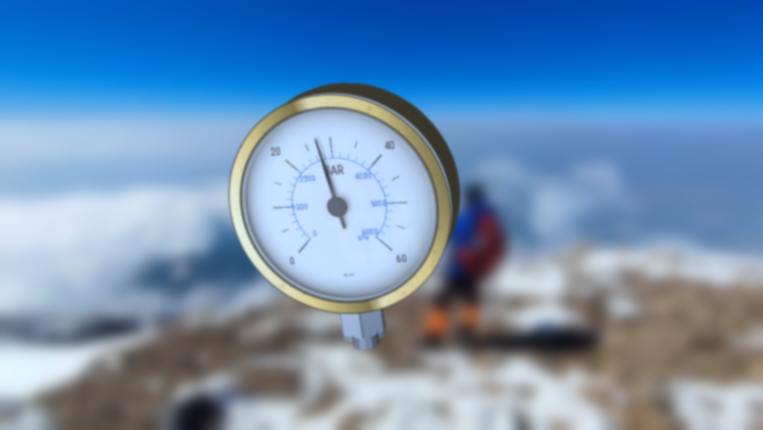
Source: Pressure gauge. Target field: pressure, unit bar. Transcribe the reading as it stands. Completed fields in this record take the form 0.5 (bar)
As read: 27.5 (bar)
